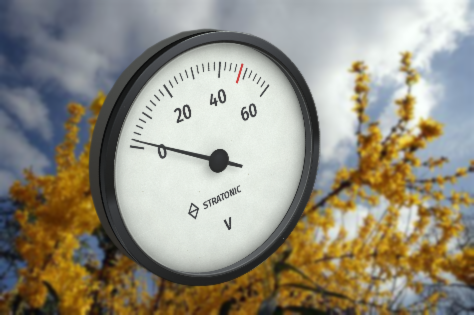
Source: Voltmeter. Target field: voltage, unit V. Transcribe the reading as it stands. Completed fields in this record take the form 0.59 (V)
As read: 2 (V)
